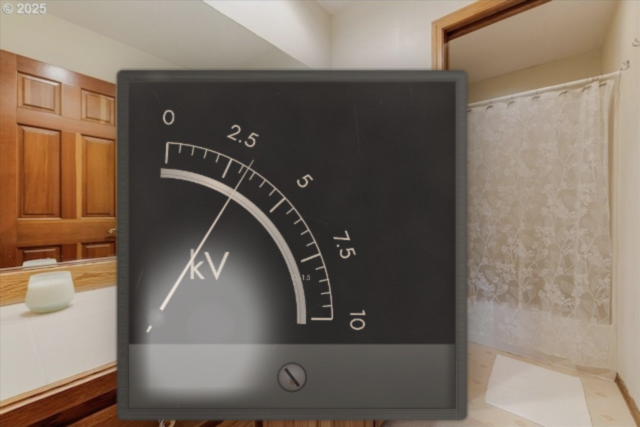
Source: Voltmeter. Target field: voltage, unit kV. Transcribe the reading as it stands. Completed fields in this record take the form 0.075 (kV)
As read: 3.25 (kV)
